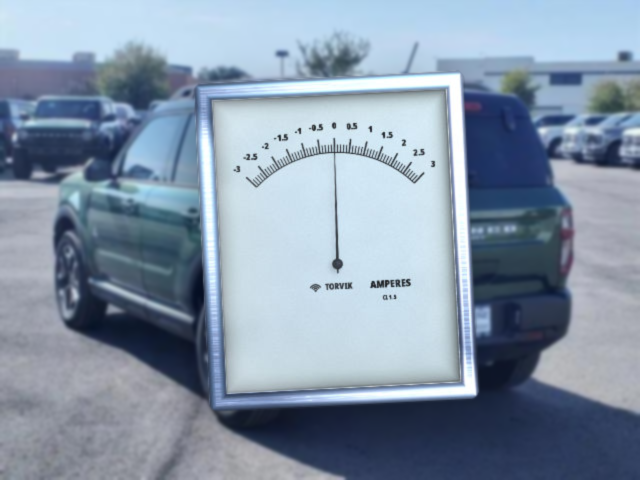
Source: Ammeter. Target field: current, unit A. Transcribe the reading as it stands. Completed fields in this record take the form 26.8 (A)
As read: 0 (A)
